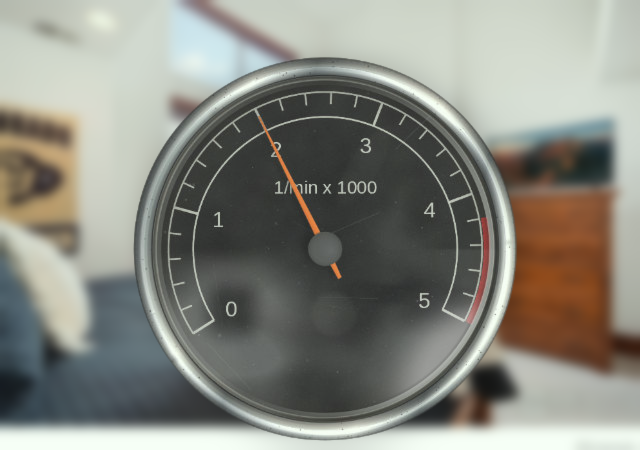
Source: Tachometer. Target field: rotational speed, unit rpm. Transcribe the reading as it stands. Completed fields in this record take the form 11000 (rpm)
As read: 2000 (rpm)
